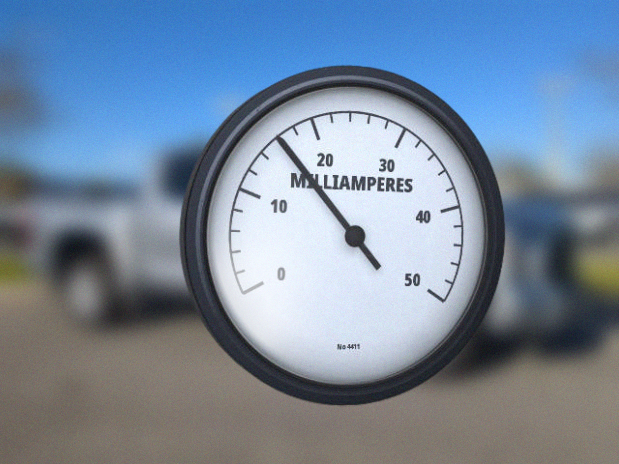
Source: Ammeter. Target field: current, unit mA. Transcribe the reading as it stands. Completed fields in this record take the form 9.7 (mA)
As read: 16 (mA)
